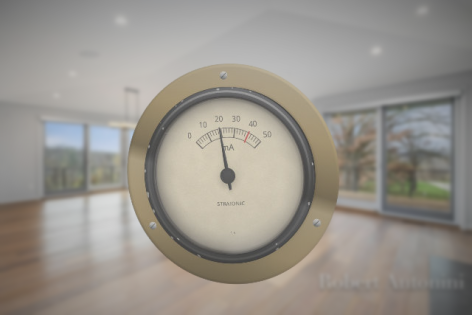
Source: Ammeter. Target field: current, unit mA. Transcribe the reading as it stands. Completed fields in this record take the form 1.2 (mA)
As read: 20 (mA)
